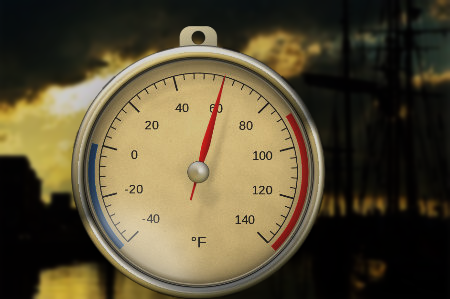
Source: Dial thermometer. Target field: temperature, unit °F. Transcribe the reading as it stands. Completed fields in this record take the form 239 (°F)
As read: 60 (°F)
